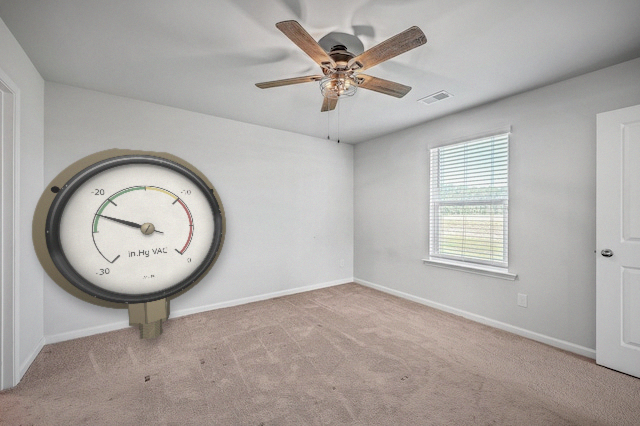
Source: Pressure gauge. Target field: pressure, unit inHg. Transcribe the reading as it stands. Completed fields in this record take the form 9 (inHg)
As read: -22.5 (inHg)
